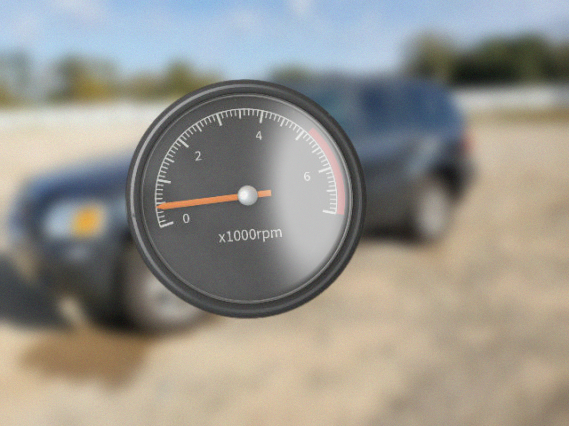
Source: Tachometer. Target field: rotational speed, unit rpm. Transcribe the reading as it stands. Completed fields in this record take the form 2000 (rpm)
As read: 400 (rpm)
